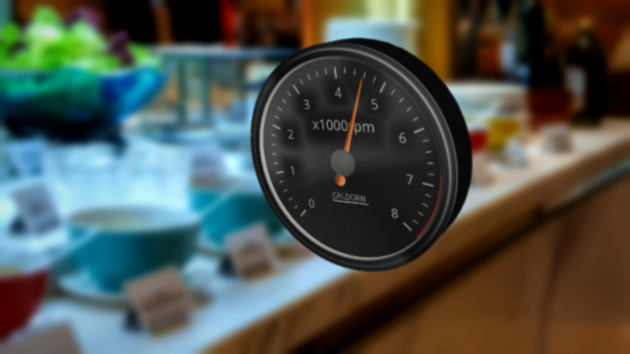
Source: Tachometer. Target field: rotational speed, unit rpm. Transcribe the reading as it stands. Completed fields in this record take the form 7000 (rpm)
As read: 4600 (rpm)
